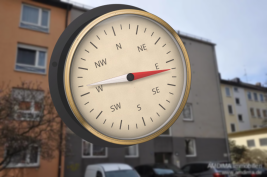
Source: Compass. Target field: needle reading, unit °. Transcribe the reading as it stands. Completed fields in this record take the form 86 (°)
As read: 100 (°)
